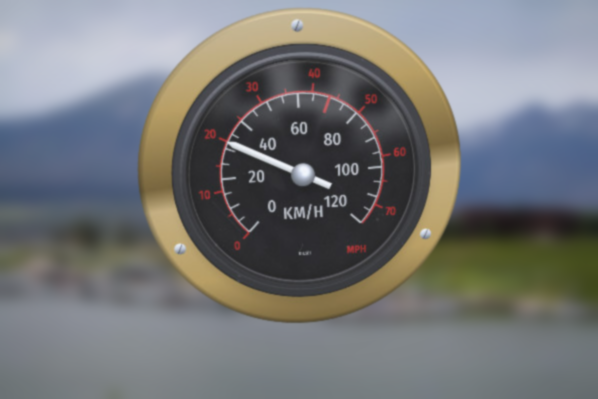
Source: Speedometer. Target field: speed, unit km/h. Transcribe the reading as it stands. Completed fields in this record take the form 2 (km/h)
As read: 32.5 (km/h)
